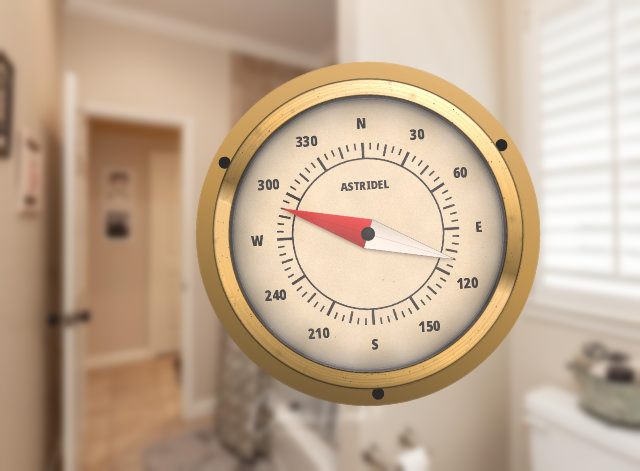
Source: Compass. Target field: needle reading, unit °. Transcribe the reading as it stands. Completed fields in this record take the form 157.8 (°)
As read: 290 (°)
